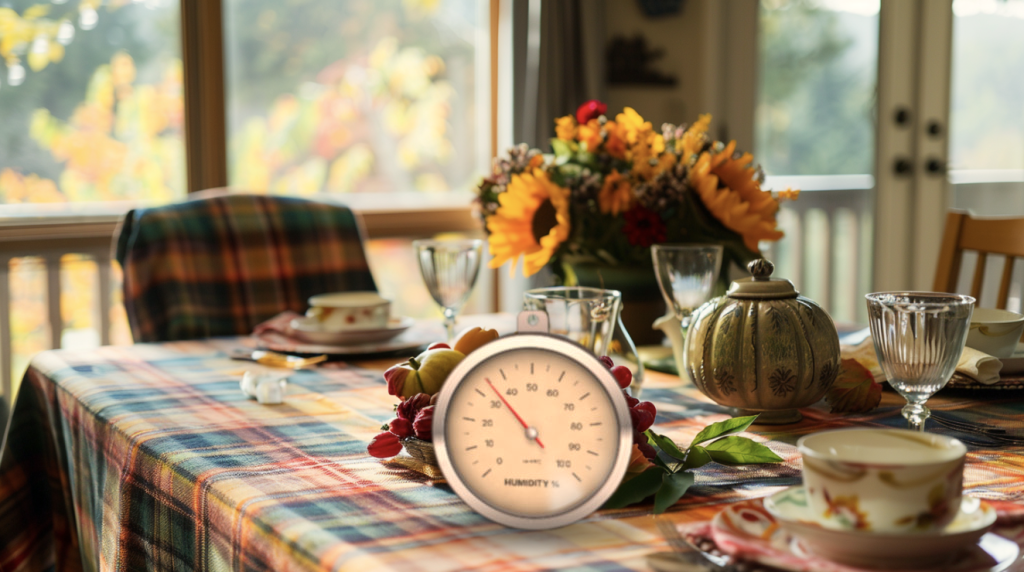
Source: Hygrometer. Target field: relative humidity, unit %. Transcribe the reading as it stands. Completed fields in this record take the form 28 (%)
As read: 35 (%)
